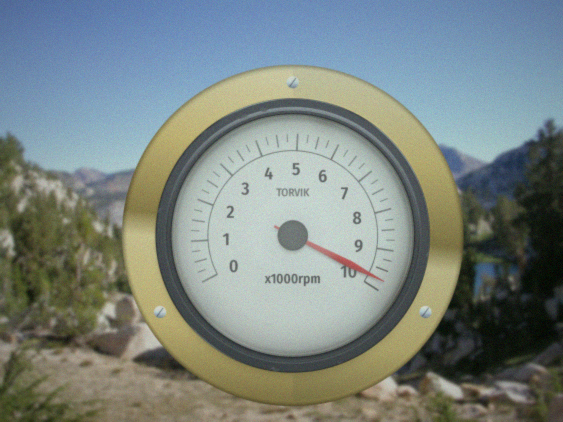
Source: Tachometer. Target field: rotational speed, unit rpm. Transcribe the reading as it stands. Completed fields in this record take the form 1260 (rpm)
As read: 9750 (rpm)
